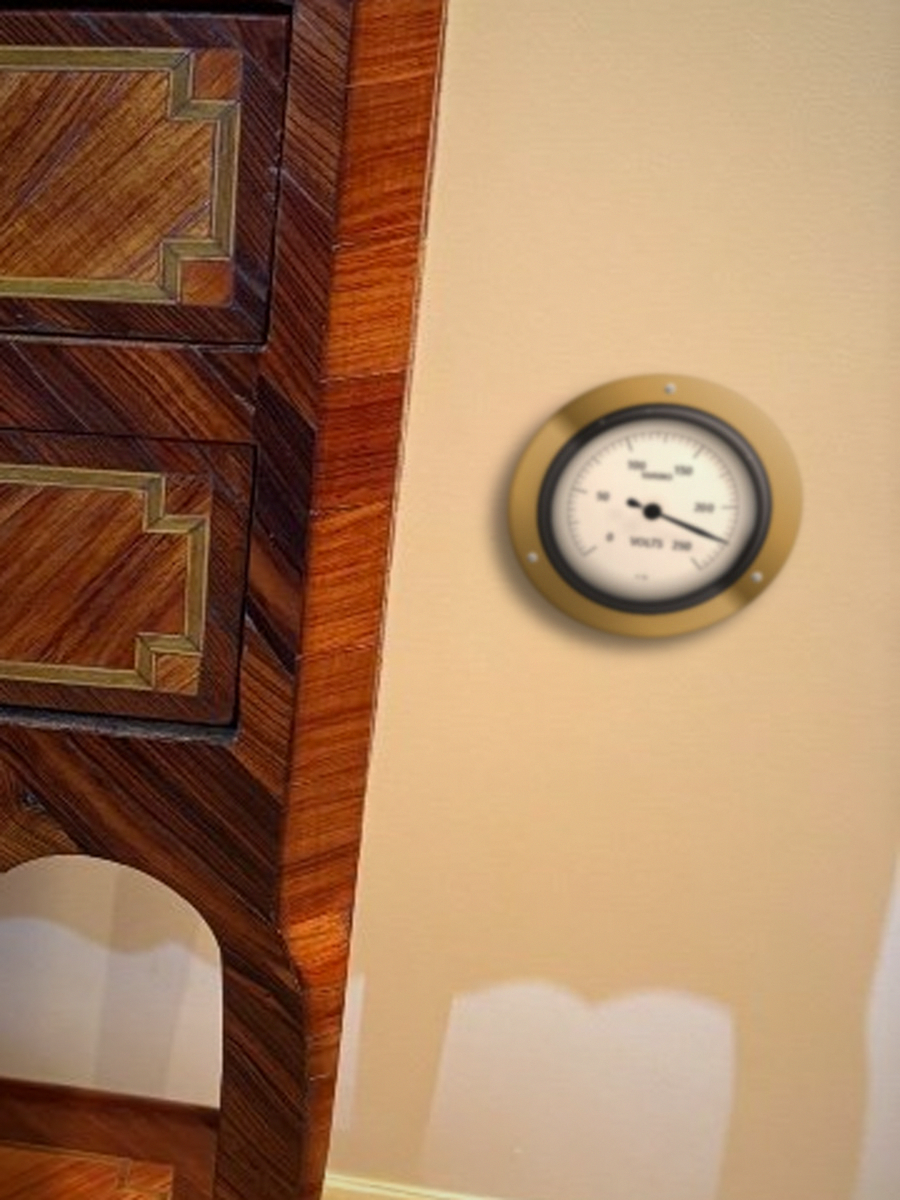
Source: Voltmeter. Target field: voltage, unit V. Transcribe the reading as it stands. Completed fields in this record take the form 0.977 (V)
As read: 225 (V)
